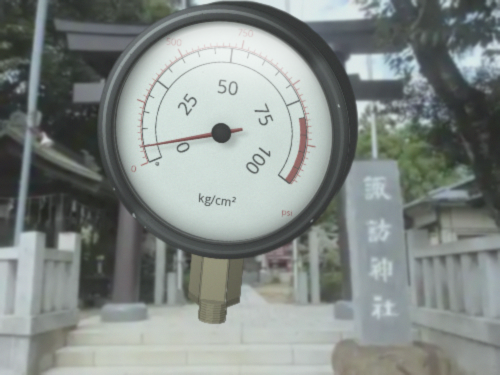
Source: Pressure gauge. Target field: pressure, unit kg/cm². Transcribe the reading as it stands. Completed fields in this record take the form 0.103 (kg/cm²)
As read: 5 (kg/cm²)
